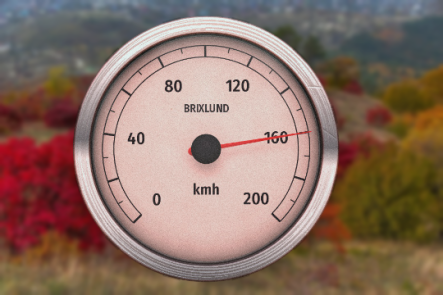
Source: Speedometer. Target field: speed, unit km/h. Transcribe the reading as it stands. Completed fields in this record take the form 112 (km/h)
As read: 160 (km/h)
